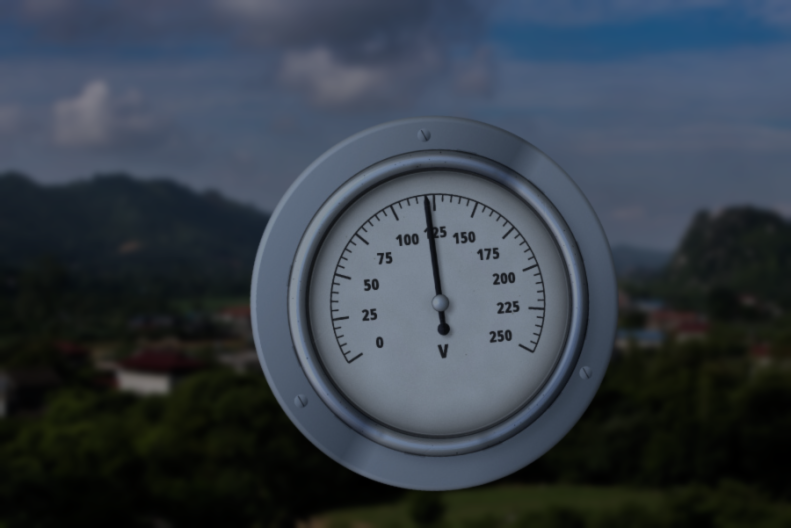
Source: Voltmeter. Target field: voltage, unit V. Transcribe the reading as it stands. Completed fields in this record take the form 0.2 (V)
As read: 120 (V)
